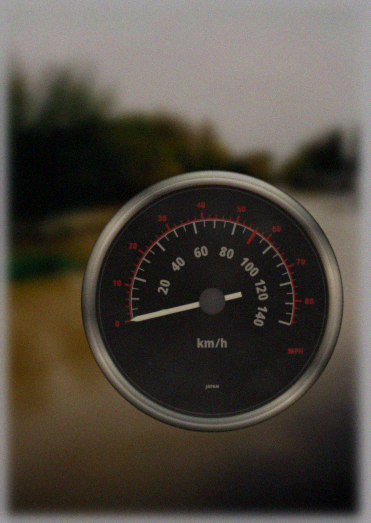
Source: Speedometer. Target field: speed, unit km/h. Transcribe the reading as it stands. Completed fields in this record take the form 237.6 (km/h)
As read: 0 (km/h)
